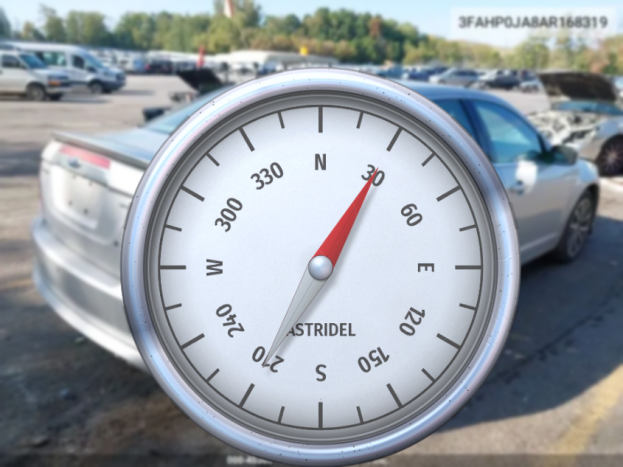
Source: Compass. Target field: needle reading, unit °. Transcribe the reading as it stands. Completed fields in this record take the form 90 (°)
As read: 30 (°)
